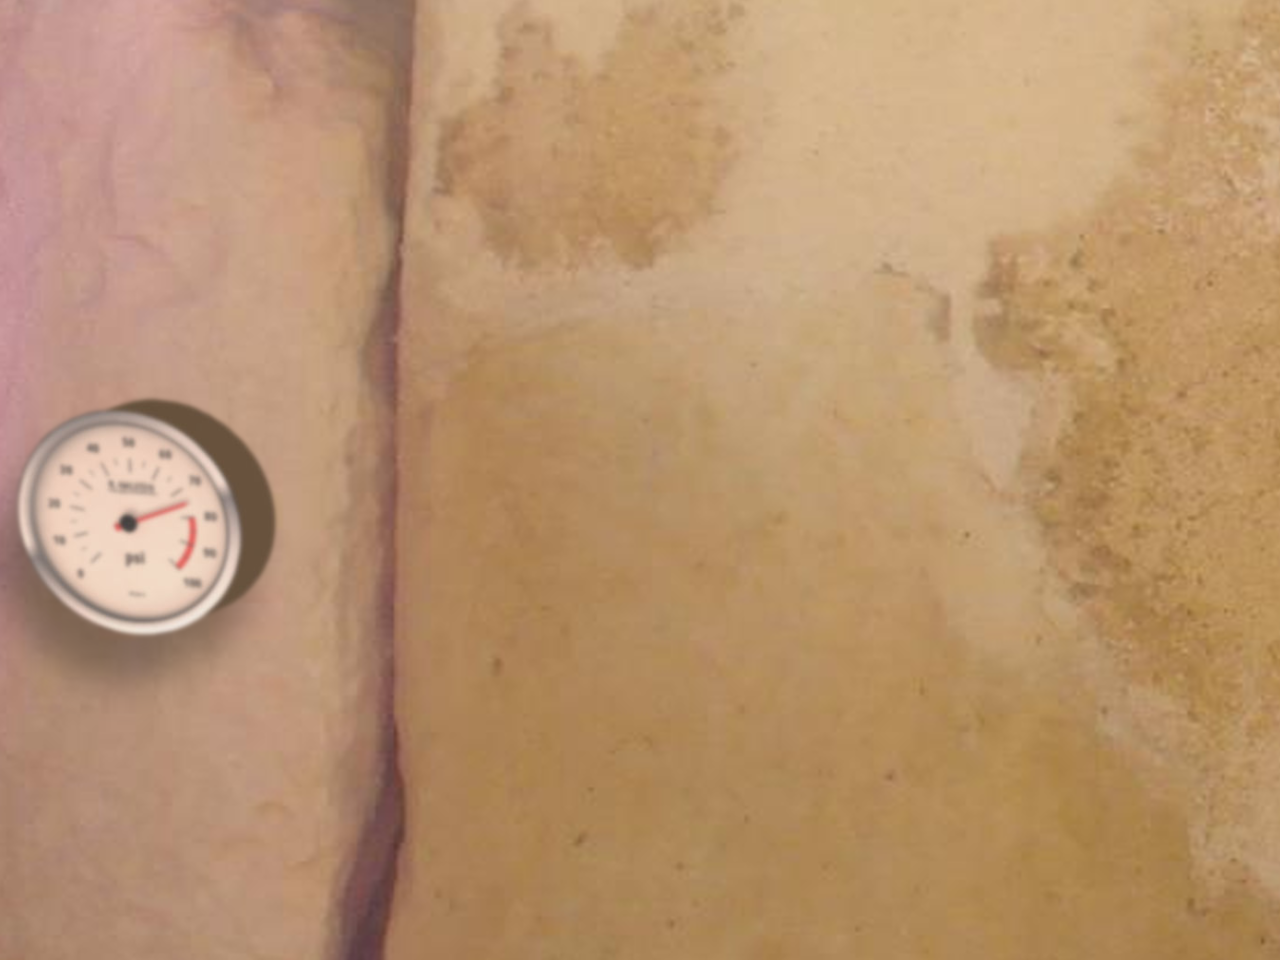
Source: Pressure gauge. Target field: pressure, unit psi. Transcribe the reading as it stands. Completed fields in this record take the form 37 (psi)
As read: 75 (psi)
